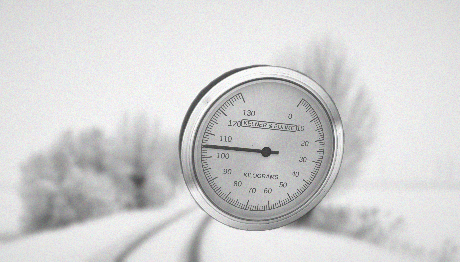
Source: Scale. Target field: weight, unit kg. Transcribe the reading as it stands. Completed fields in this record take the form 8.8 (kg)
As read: 105 (kg)
